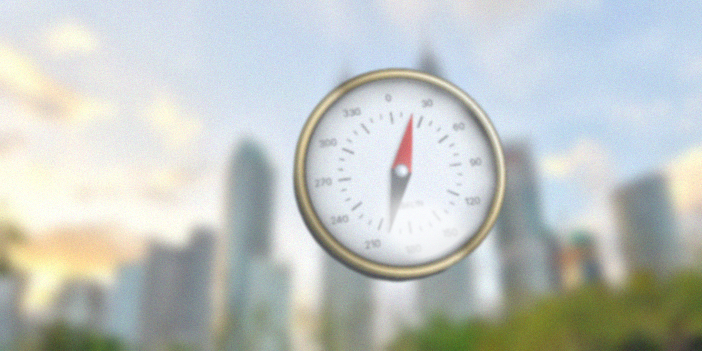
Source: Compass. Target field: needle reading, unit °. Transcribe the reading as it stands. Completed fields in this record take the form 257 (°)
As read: 20 (°)
